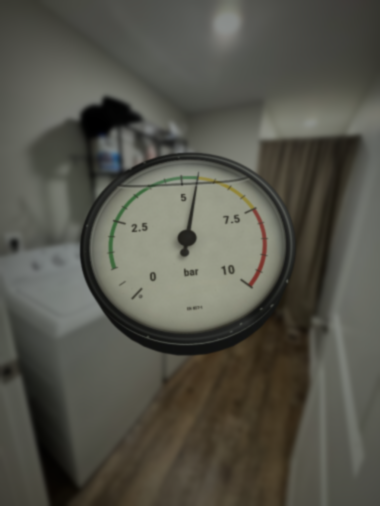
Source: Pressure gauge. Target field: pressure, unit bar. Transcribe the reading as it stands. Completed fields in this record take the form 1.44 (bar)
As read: 5.5 (bar)
